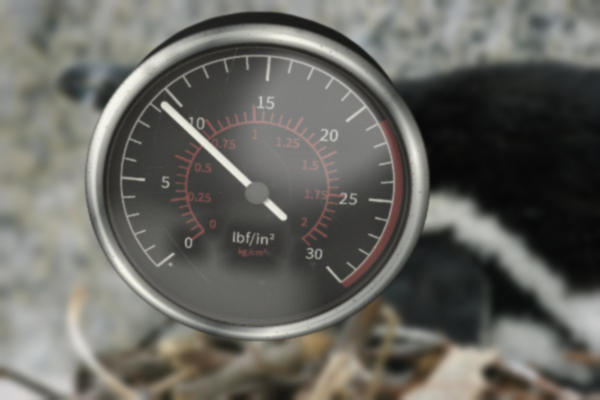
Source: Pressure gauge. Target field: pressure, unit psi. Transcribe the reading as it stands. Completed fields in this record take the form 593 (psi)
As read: 9.5 (psi)
